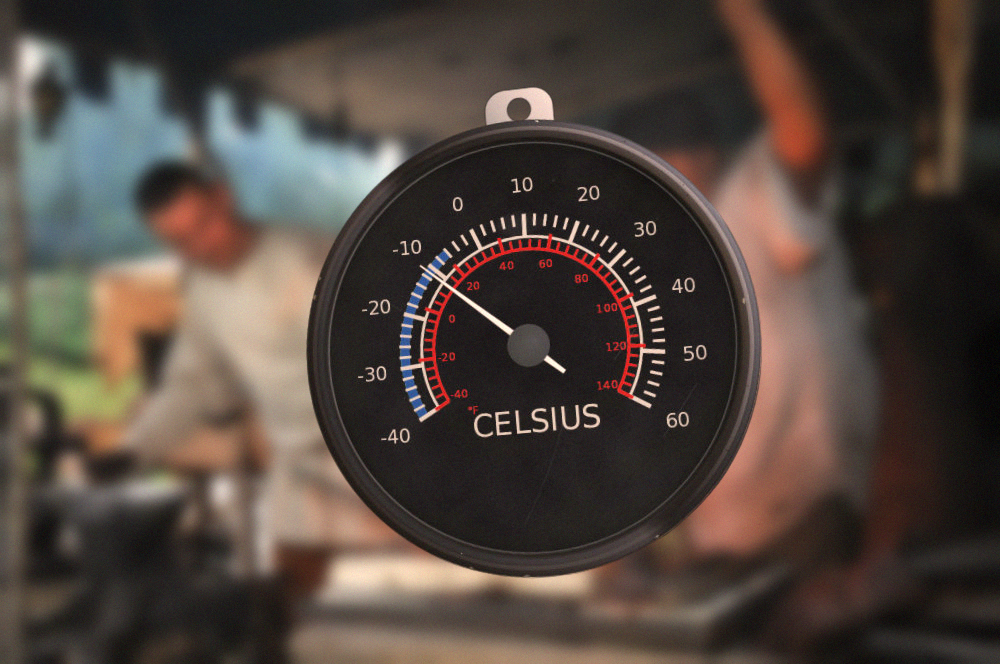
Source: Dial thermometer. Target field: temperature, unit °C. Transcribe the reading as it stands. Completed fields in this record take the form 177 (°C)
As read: -11 (°C)
